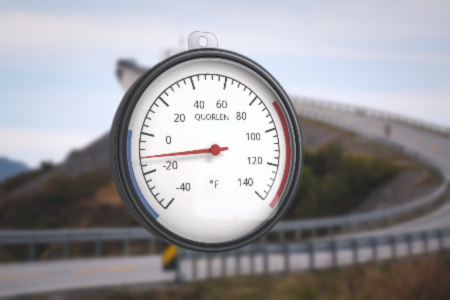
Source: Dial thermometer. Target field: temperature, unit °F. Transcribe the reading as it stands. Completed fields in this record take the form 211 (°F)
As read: -12 (°F)
